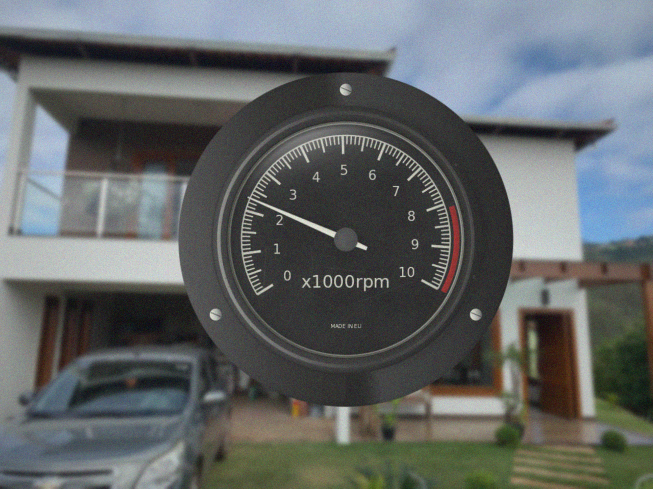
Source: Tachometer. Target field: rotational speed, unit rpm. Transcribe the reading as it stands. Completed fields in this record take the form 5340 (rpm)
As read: 2300 (rpm)
